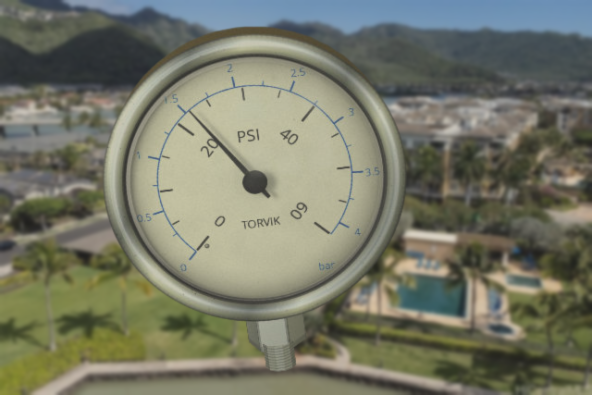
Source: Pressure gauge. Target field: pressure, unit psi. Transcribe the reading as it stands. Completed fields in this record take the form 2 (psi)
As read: 22.5 (psi)
